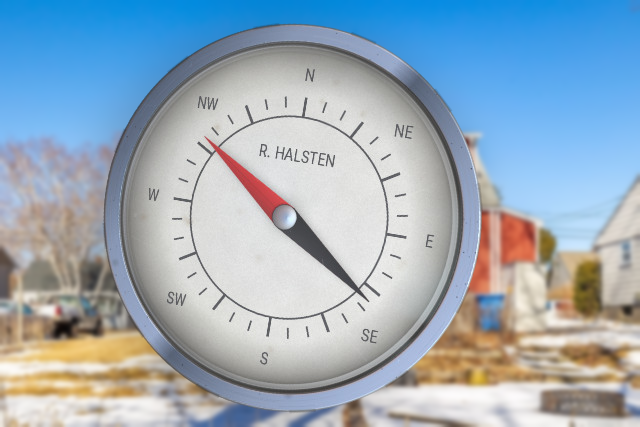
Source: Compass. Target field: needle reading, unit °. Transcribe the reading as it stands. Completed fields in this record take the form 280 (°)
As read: 305 (°)
